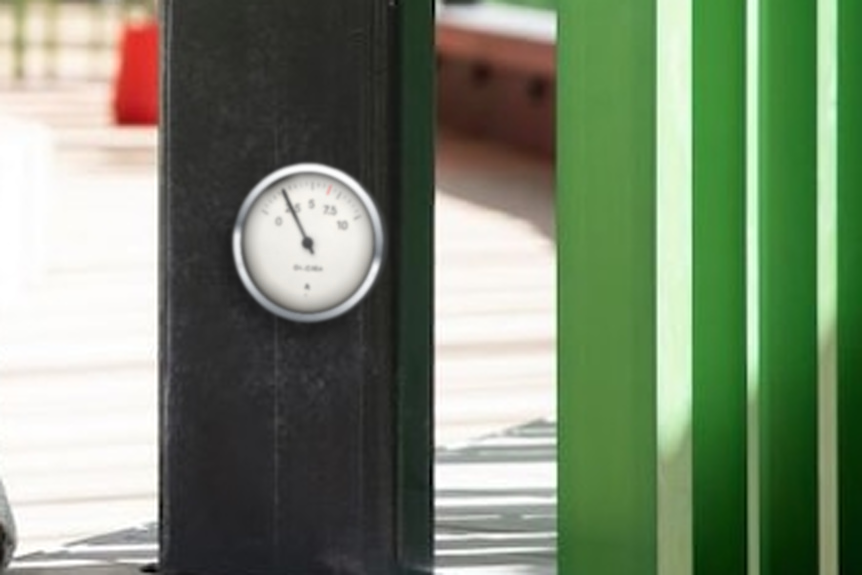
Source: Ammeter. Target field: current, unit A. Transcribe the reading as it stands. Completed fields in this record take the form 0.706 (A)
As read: 2.5 (A)
